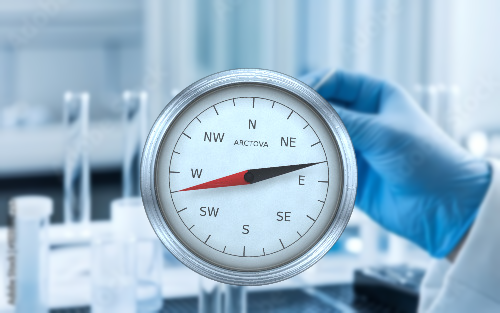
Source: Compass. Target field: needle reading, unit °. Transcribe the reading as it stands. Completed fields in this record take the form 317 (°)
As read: 255 (°)
